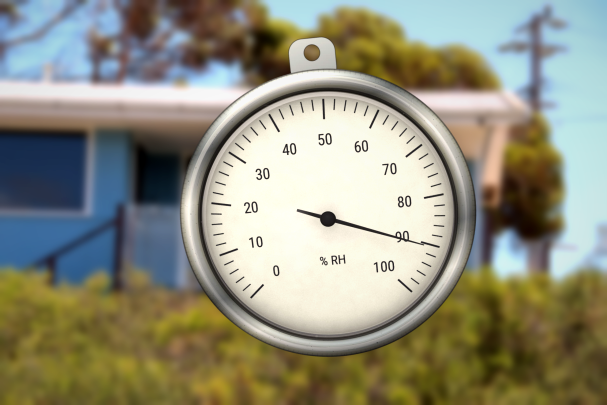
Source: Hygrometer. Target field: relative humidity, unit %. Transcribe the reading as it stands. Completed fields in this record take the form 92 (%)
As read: 90 (%)
